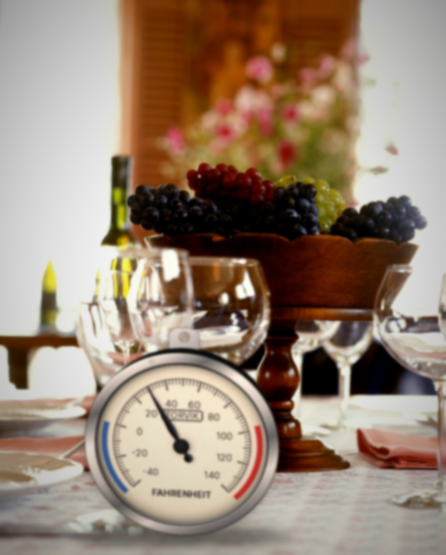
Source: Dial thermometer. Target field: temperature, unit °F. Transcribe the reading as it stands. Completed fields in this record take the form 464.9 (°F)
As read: 30 (°F)
